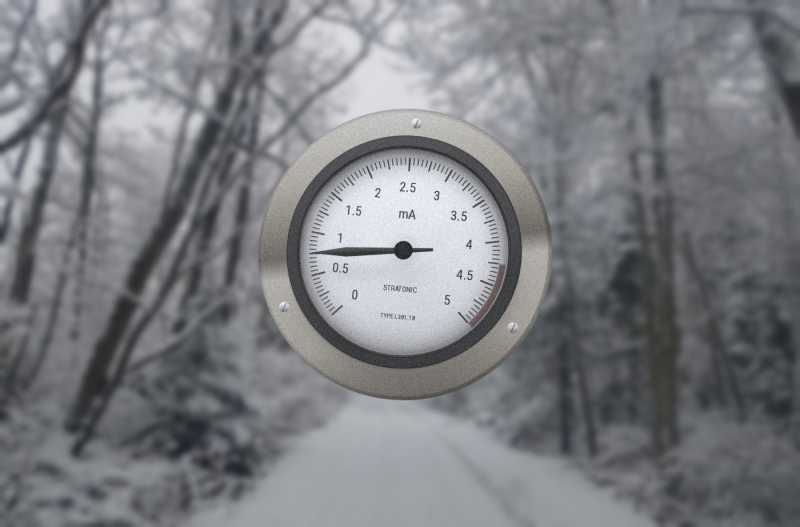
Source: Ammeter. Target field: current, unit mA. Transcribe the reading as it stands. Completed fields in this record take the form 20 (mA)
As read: 0.75 (mA)
